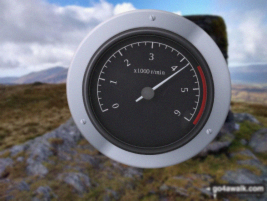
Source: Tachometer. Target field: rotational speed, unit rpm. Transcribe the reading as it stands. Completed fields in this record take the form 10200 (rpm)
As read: 4200 (rpm)
